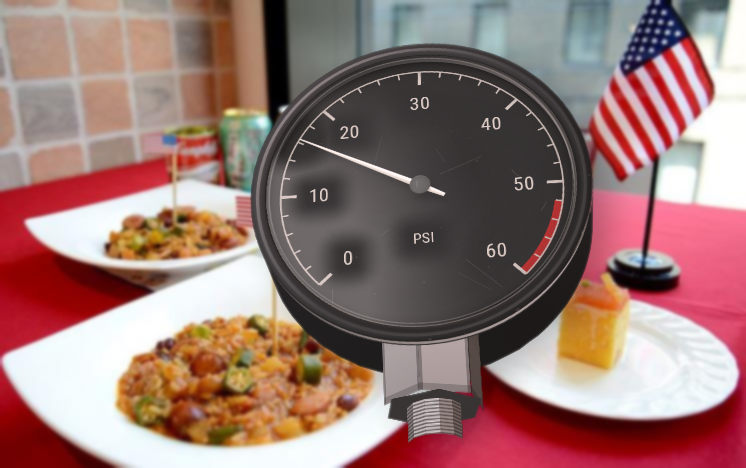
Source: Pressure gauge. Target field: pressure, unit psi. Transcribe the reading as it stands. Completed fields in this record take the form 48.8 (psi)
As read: 16 (psi)
